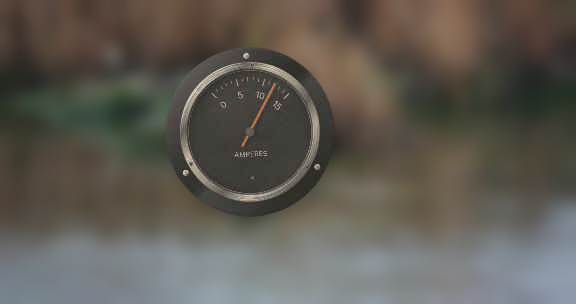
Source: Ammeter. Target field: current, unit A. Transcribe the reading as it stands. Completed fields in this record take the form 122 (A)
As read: 12 (A)
